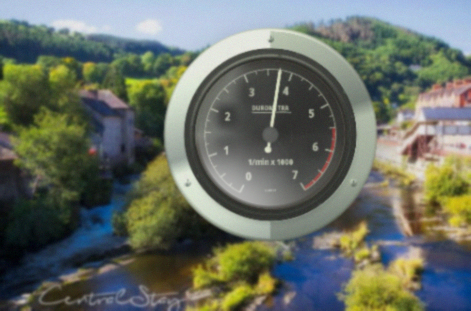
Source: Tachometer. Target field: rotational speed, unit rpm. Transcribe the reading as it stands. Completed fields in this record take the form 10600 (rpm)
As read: 3750 (rpm)
